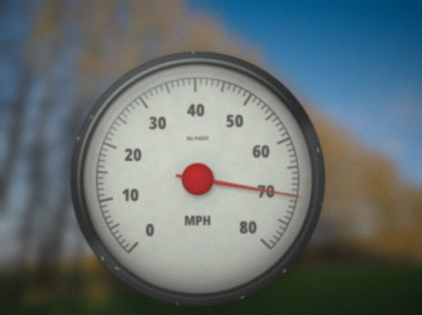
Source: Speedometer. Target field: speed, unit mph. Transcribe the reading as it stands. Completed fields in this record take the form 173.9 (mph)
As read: 70 (mph)
